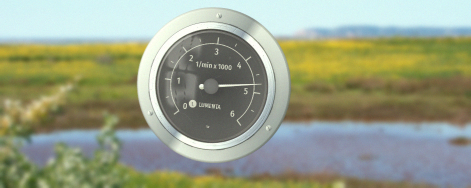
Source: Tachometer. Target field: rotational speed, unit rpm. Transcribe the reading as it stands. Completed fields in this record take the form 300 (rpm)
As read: 4750 (rpm)
